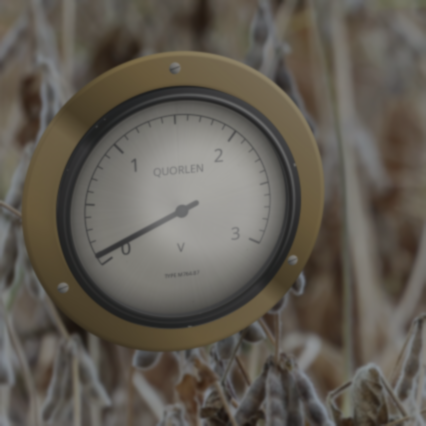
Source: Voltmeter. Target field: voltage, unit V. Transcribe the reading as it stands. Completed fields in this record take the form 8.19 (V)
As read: 0.1 (V)
